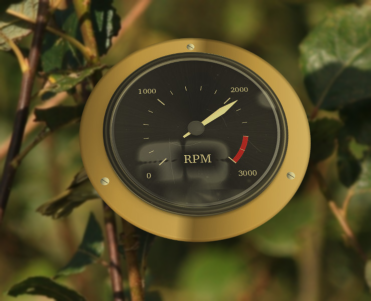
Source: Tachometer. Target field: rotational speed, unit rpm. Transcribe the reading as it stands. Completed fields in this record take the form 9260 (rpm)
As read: 2100 (rpm)
